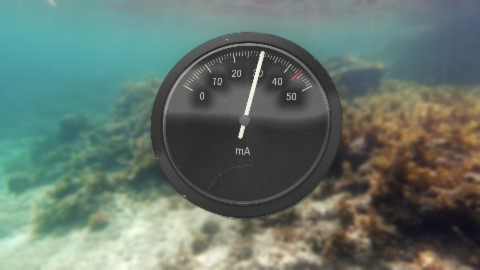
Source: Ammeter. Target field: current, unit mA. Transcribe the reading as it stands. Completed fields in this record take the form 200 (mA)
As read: 30 (mA)
